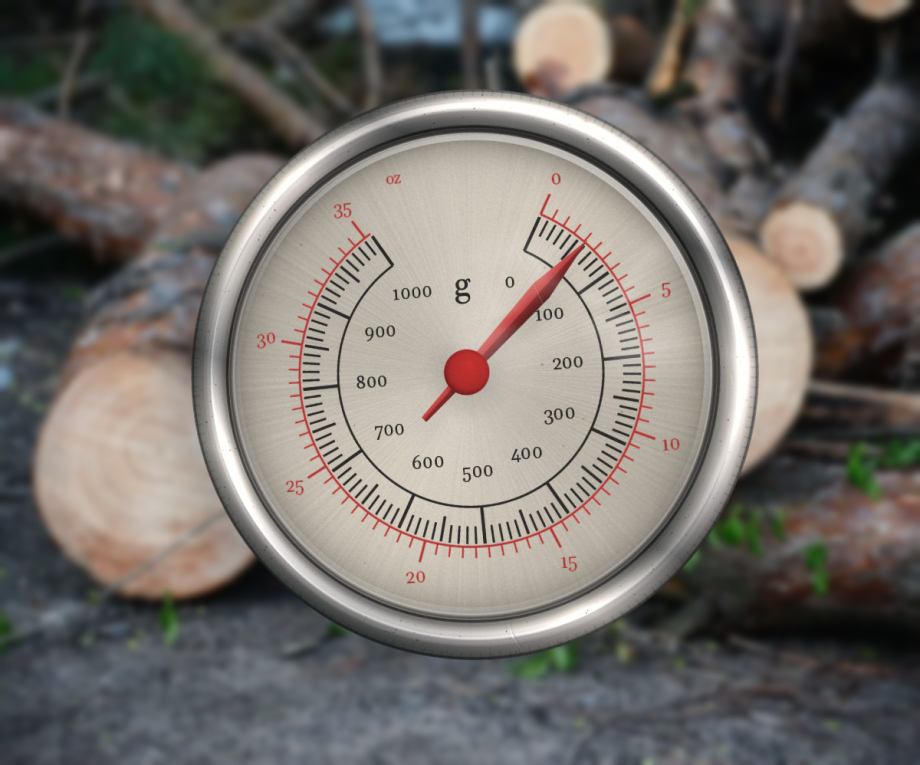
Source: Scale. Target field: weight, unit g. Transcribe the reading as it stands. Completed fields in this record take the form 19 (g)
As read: 60 (g)
